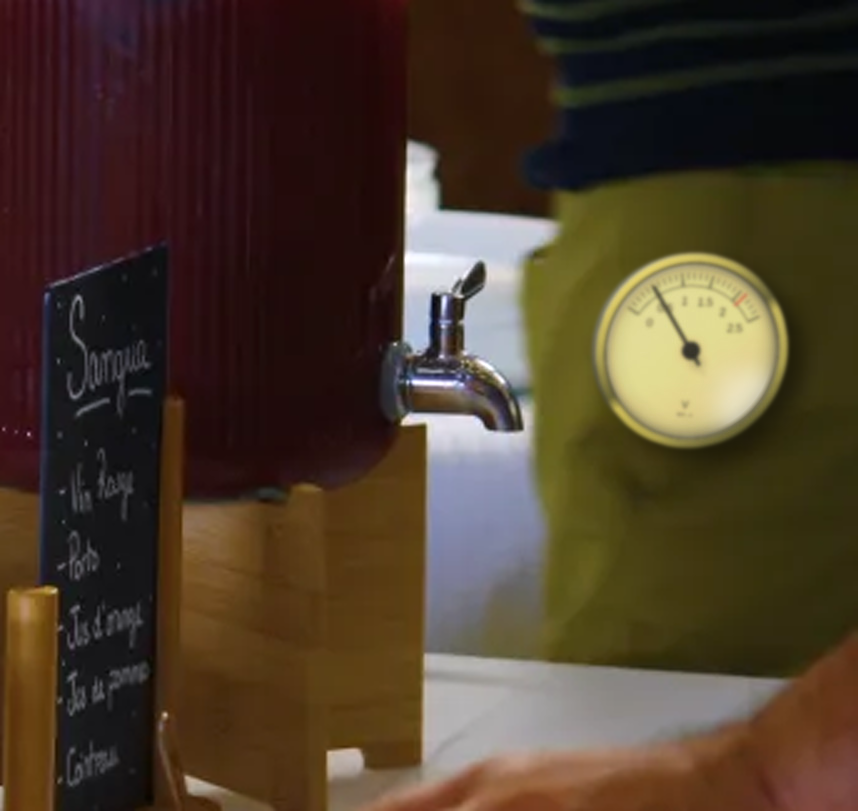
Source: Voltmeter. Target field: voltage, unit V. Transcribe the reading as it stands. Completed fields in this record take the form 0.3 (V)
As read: 0.5 (V)
